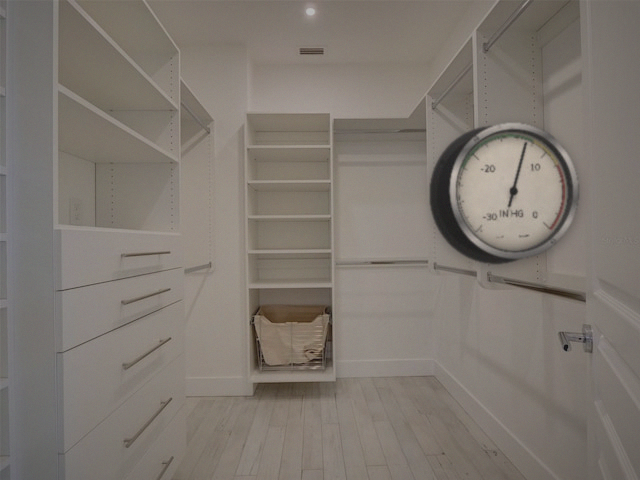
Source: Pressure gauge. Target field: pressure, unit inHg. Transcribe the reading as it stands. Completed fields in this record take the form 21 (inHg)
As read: -13 (inHg)
